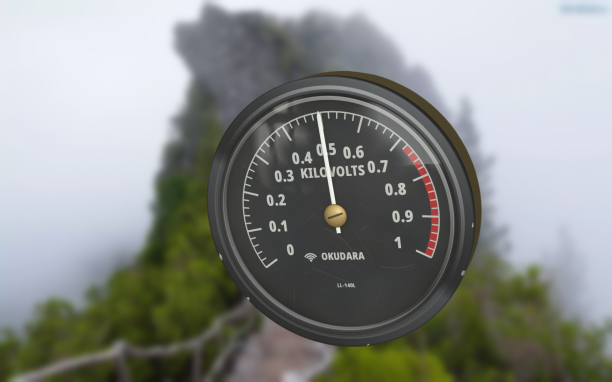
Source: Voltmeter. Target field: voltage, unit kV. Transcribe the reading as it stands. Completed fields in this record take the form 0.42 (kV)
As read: 0.5 (kV)
